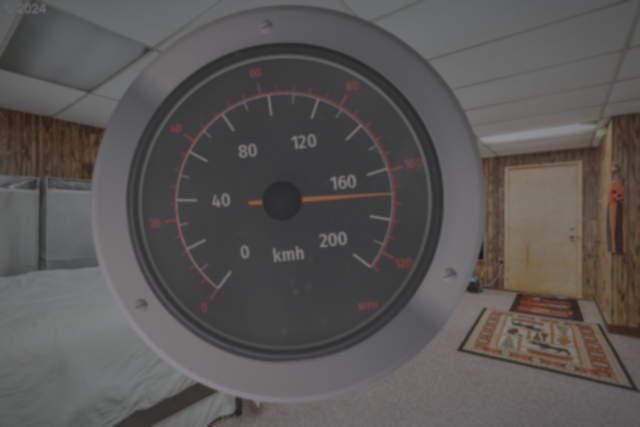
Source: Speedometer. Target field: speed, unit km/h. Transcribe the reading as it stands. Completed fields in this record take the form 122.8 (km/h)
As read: 170 (km/h)
